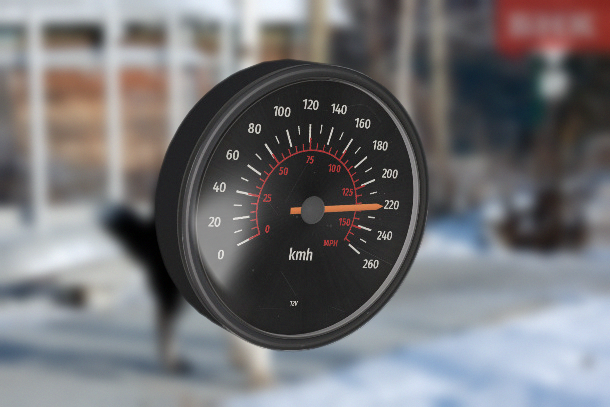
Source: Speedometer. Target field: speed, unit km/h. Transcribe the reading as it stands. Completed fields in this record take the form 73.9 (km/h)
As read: 220 (km/h)
